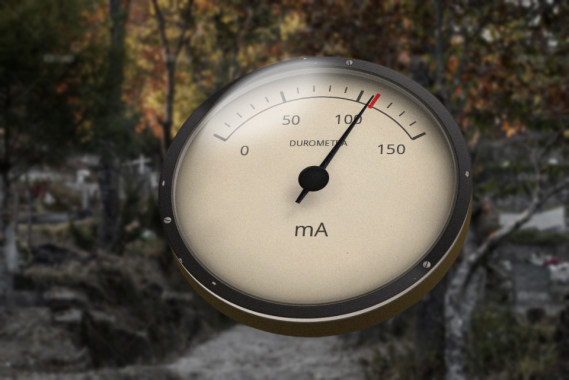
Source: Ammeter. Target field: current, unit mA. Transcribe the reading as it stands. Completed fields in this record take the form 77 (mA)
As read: 110 (mA)
